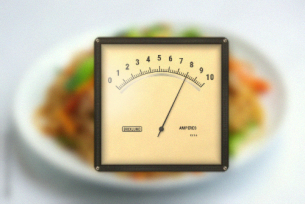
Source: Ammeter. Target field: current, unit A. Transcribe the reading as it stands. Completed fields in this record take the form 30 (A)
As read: 8 (A)
